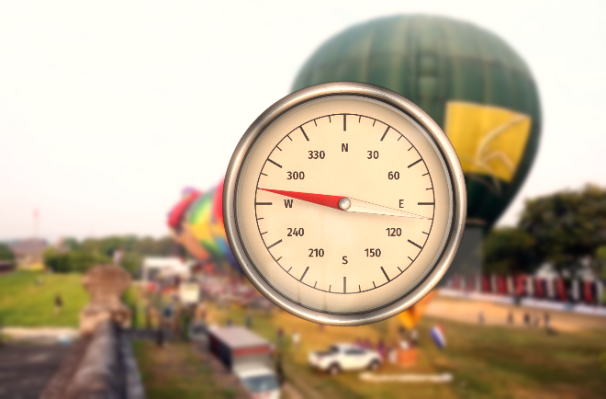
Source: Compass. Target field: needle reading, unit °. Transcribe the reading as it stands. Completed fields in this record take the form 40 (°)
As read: 280 (°)
